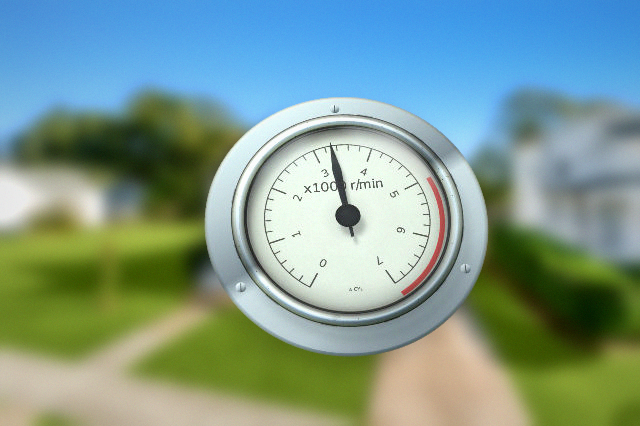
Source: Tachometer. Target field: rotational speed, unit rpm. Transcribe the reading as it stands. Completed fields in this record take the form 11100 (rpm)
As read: 3300 (rpm)
